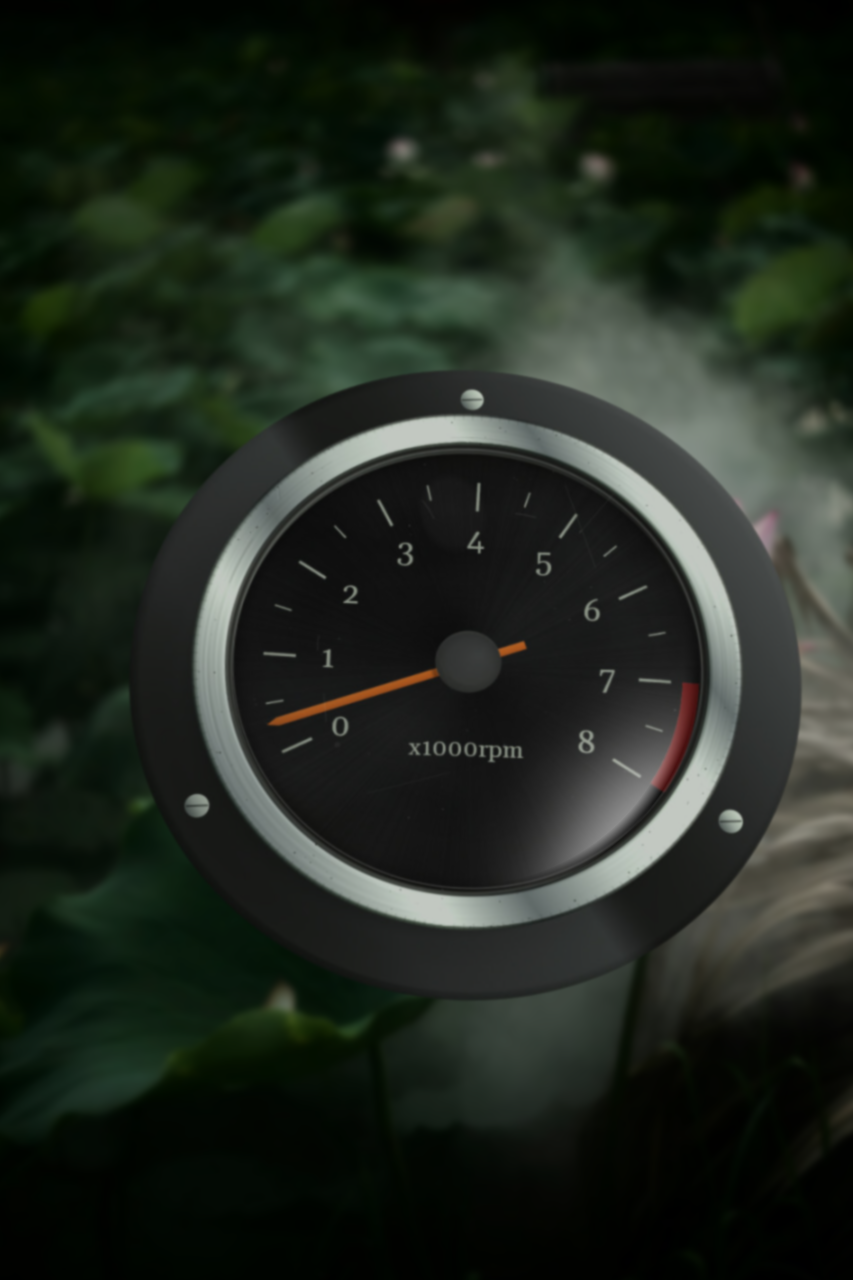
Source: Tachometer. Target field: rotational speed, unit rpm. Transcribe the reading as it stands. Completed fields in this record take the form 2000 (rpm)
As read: 250 (rpm)
